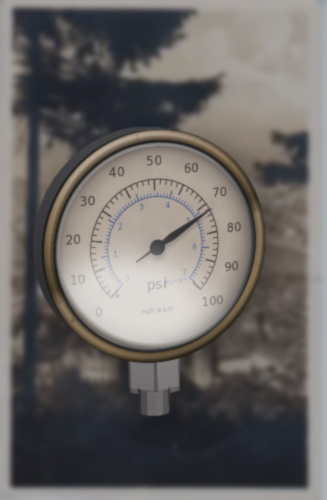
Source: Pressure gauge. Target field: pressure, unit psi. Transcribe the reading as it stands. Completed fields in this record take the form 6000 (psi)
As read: 72 (psi)
